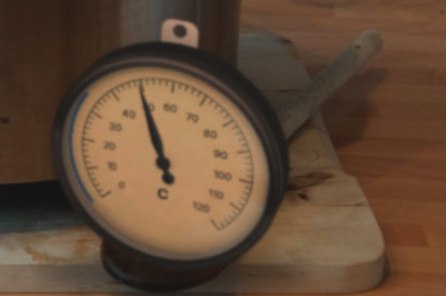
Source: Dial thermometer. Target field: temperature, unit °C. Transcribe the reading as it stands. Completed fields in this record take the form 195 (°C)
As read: 50 (°C)
